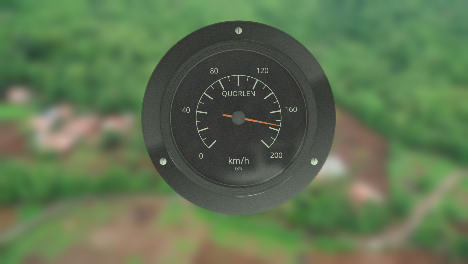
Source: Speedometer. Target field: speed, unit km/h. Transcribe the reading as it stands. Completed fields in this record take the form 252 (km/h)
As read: 175 (km/h)
